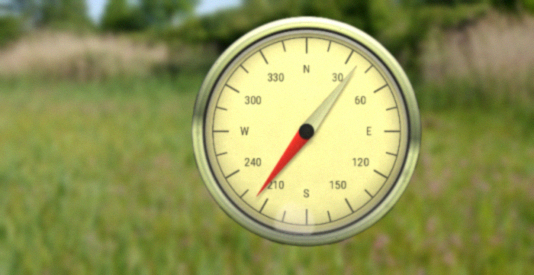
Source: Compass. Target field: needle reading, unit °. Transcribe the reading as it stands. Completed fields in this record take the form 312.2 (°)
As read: 217.5 (°)
